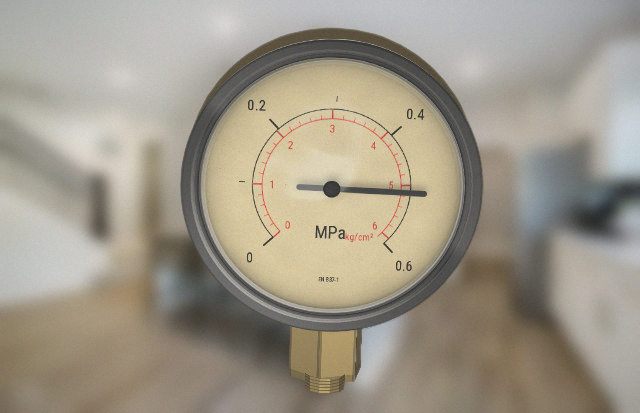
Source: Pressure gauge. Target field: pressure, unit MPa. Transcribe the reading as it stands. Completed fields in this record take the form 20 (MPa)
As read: 0.5 (MPa)
